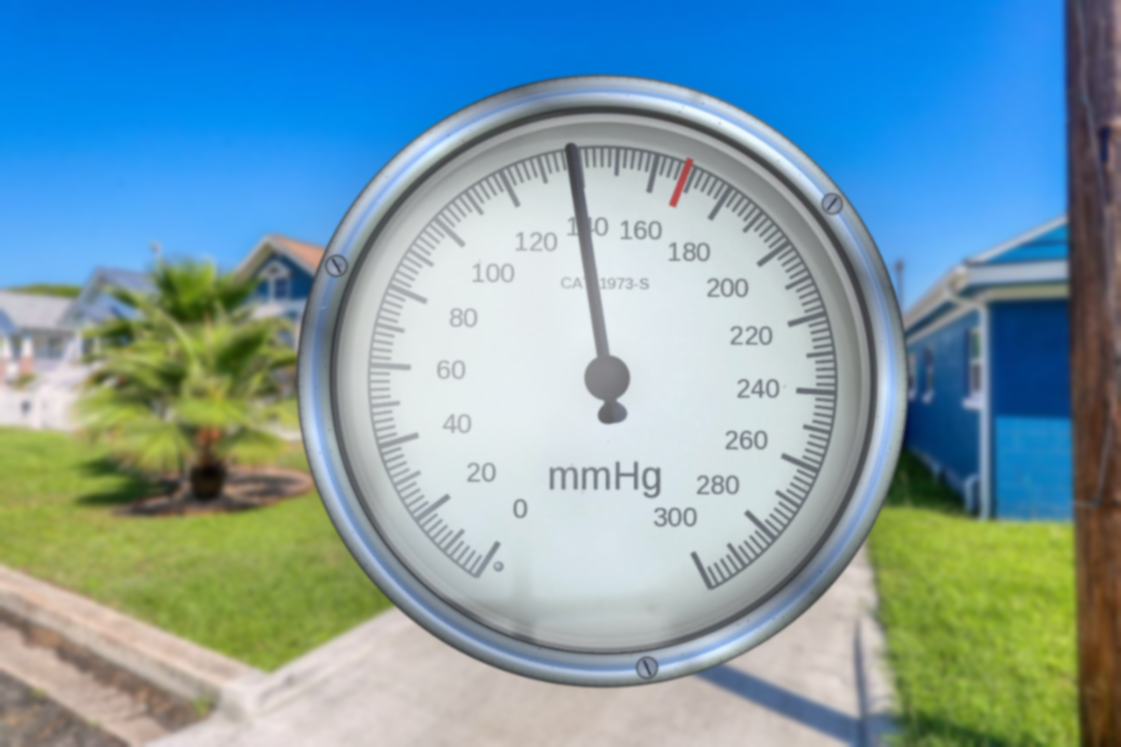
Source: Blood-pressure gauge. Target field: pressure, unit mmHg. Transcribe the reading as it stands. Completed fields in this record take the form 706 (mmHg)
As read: 138 (mmHg)
